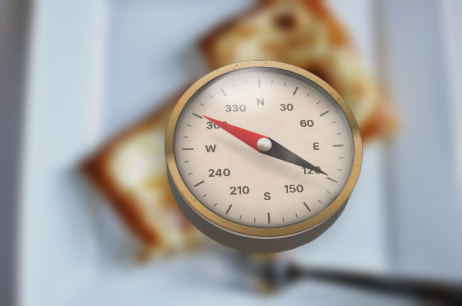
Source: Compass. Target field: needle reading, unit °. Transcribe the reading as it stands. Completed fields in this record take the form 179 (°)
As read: 300 (°)
